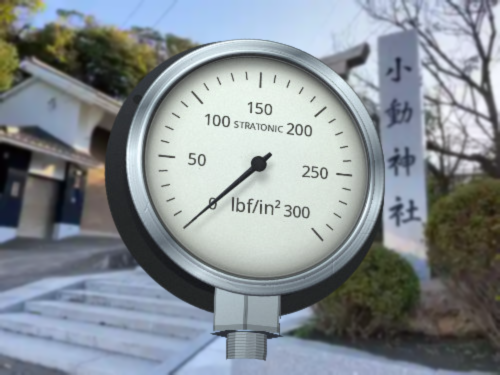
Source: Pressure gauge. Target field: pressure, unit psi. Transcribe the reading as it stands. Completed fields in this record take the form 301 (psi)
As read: 0 (psi)
